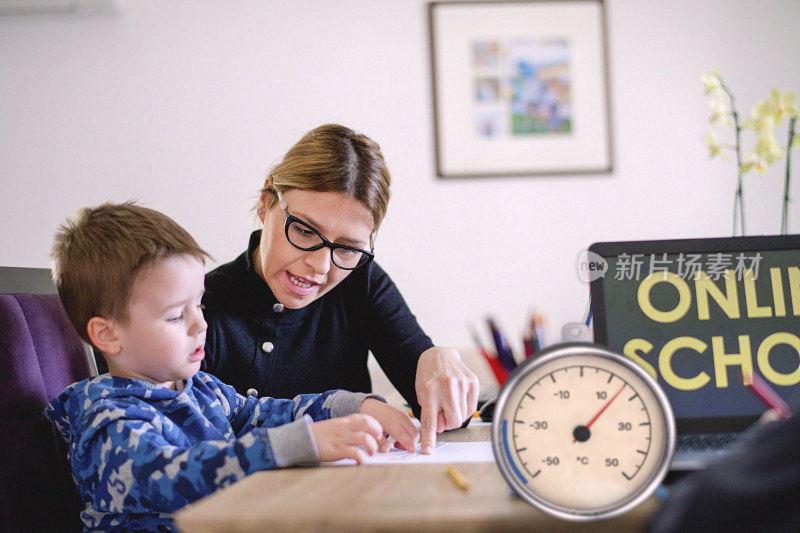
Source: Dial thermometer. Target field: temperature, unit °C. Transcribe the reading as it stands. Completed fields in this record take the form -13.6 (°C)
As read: 15 (°C)
